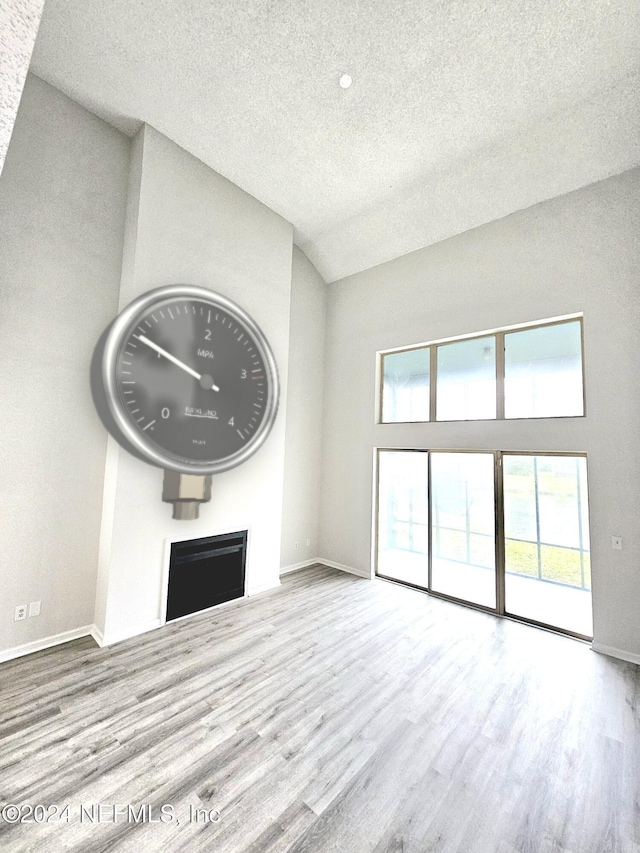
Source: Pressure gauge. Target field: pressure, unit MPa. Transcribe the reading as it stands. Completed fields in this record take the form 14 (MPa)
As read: 1 (MPa)
